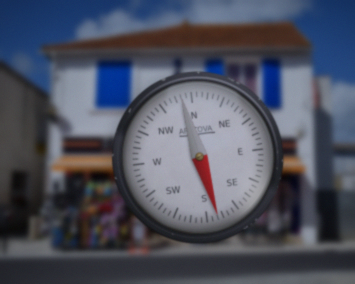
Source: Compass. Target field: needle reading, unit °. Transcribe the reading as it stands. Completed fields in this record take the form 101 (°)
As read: 170 (°)
